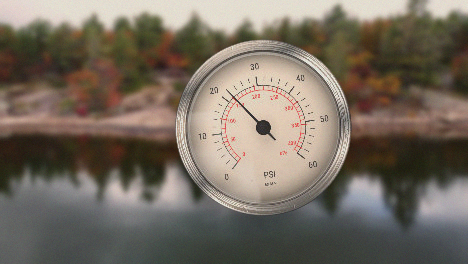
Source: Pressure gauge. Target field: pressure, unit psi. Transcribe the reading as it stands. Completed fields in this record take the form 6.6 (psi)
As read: 22 (psi)
